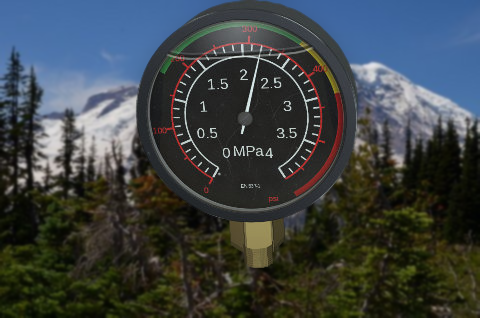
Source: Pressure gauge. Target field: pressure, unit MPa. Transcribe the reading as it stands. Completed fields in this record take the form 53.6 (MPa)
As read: 2.2 (MPa)
